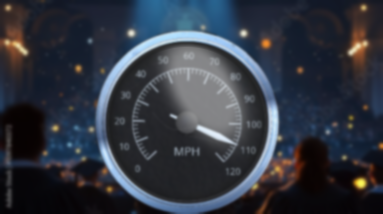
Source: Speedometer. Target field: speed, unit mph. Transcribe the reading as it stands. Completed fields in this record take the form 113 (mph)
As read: 110 (mph)
